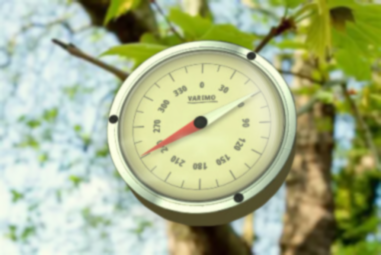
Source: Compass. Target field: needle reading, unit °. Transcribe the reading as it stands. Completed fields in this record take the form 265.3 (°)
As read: 240 (°)
